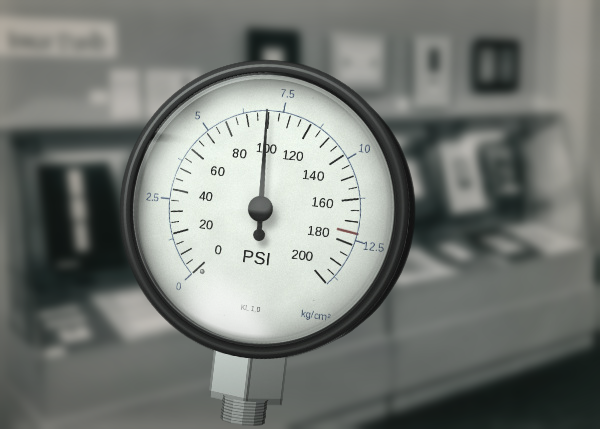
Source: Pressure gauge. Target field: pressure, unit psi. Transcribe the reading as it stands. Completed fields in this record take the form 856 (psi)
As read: 100 (psi)
